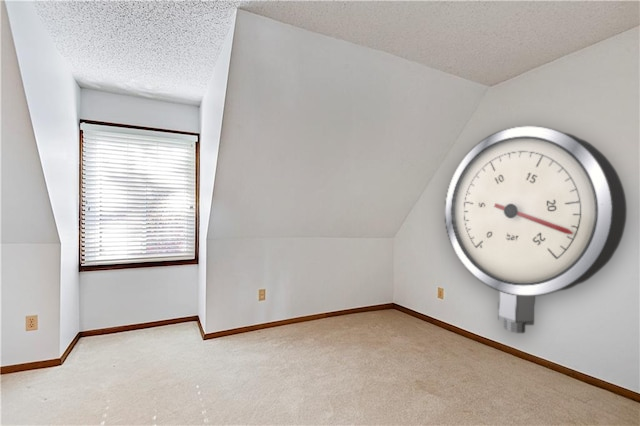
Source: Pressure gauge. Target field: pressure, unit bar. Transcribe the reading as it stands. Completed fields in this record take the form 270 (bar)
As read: 22.5 (bar)
